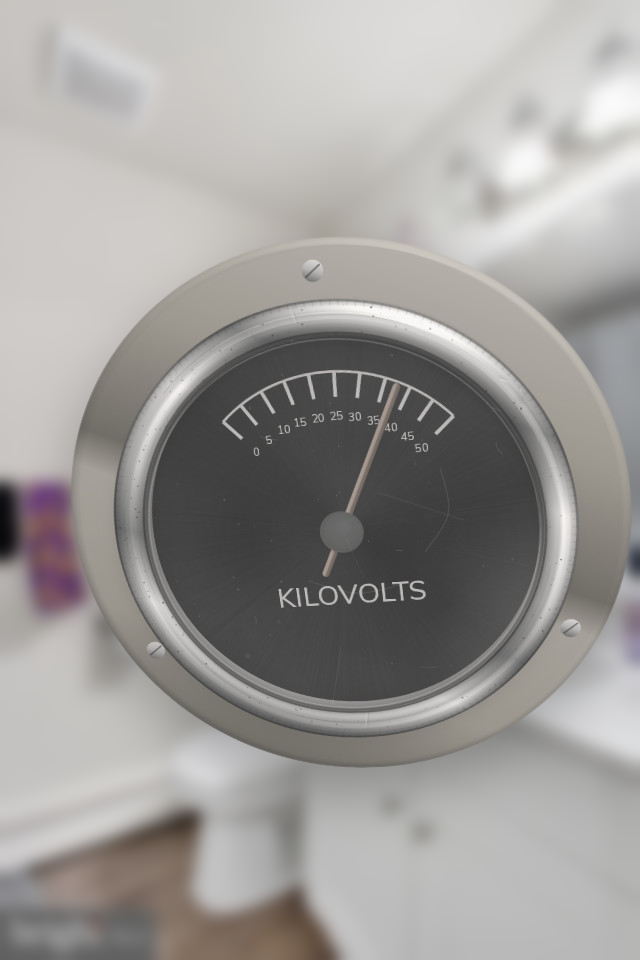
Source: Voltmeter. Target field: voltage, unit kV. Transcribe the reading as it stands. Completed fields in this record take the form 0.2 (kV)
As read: 37.5 (kV)
